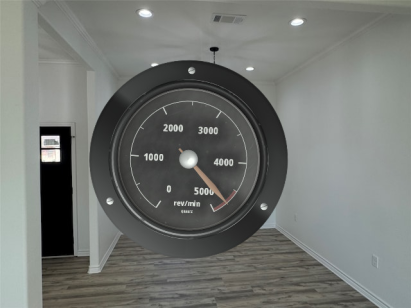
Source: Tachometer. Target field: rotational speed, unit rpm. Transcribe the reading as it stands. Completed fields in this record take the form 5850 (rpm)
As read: 4750 (rpm)
